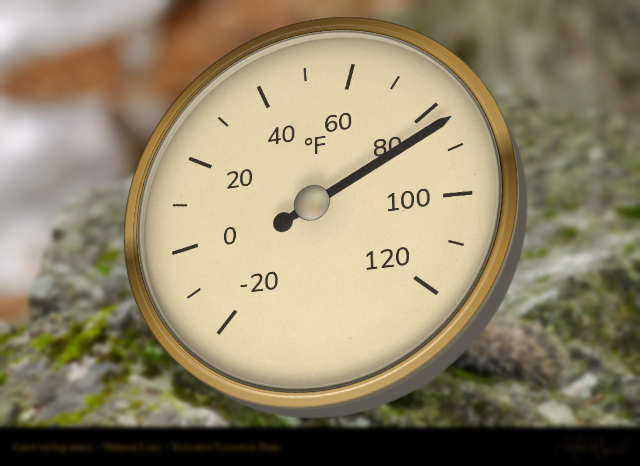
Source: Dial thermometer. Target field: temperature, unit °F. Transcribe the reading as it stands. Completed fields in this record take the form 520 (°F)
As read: 85 (°F)
